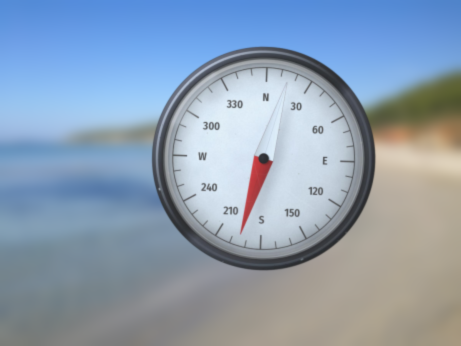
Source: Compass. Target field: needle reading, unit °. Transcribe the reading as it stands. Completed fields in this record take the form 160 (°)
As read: 195 (°)
